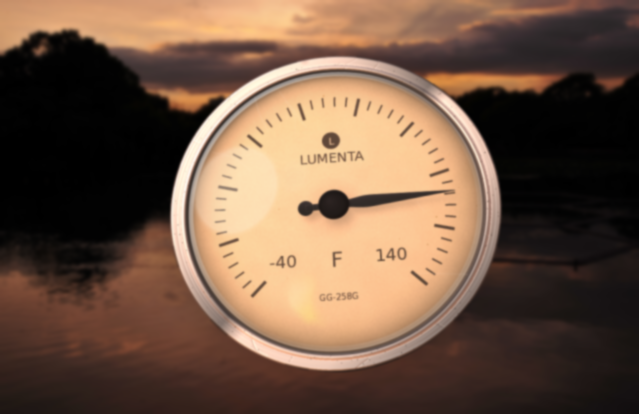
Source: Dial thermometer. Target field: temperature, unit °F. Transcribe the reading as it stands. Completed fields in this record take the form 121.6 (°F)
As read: 108 (°F)
